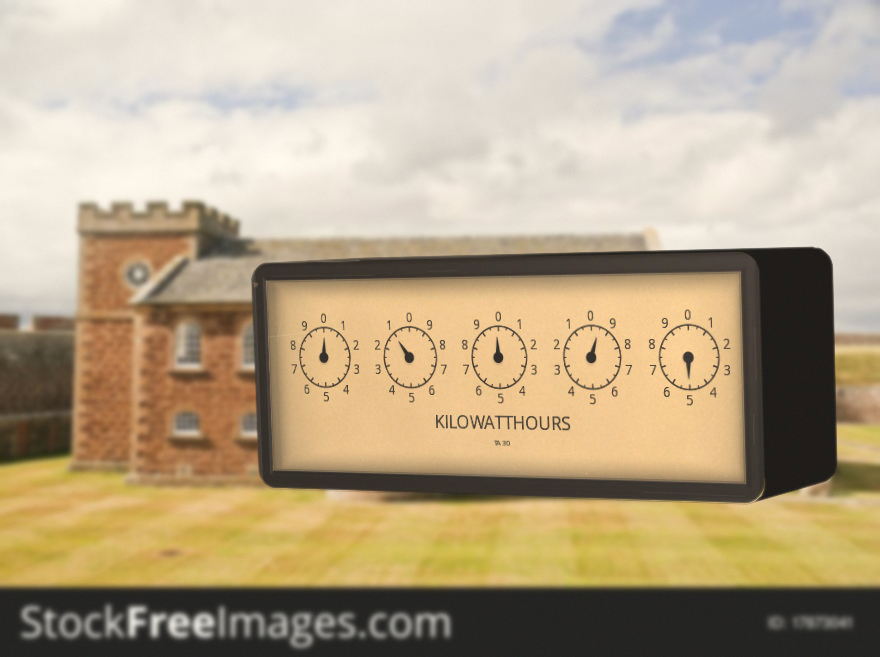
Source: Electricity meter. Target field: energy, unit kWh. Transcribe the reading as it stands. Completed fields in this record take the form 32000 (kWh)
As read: 995 (kWh)
